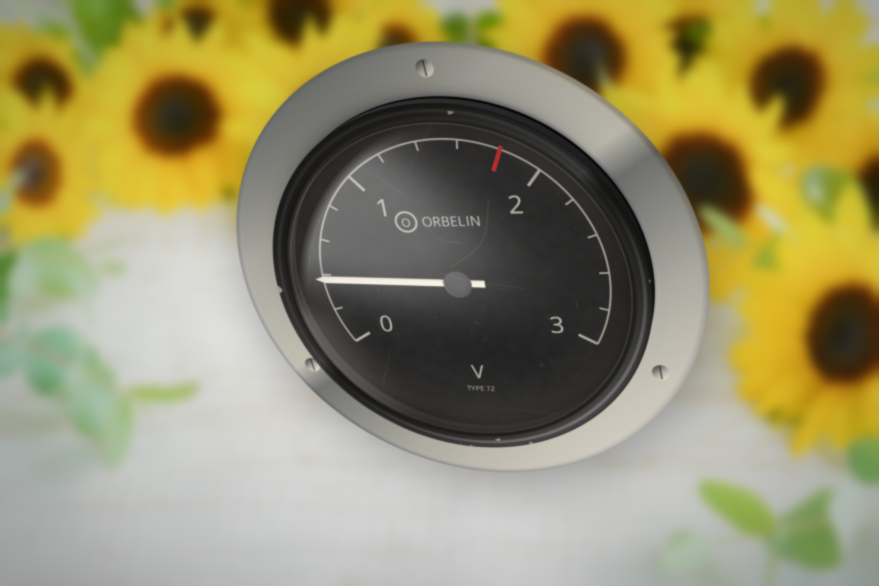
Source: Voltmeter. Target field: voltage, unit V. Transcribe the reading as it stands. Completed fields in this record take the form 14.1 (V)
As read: 0.4 (V)
